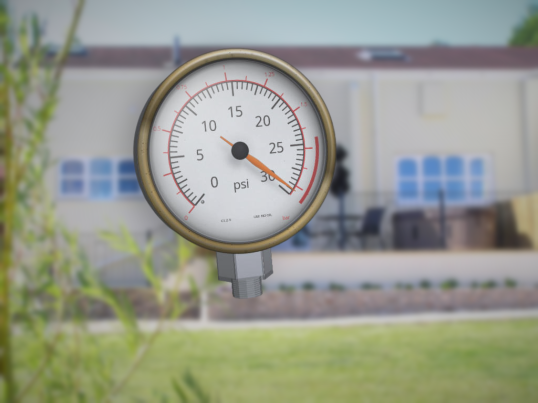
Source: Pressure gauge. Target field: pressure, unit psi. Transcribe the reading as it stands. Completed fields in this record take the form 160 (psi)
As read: 29.5 (psi)
